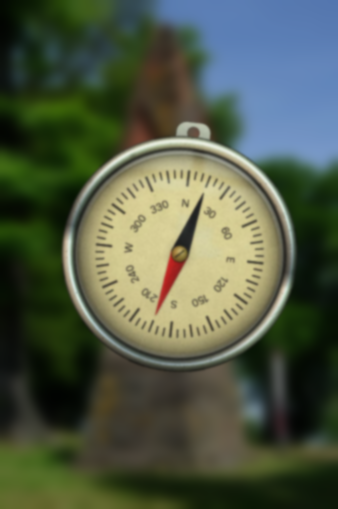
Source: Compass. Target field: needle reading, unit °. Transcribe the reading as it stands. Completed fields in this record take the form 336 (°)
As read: 195 (°)
